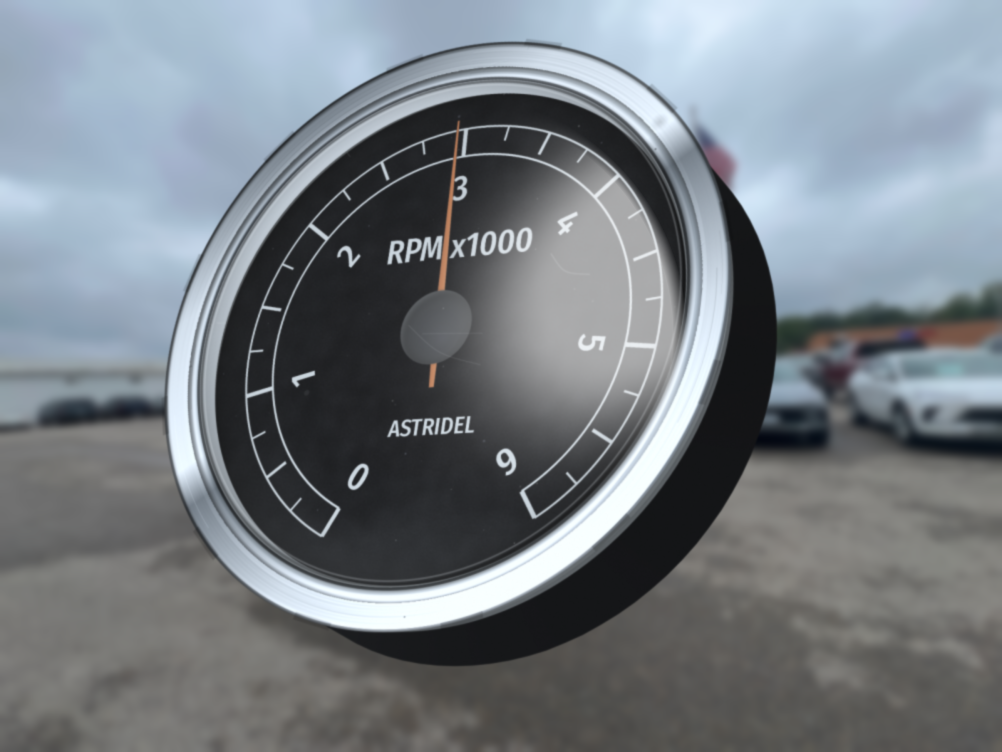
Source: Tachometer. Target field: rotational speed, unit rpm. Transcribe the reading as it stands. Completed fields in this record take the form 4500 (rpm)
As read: 3000 (rpm)
